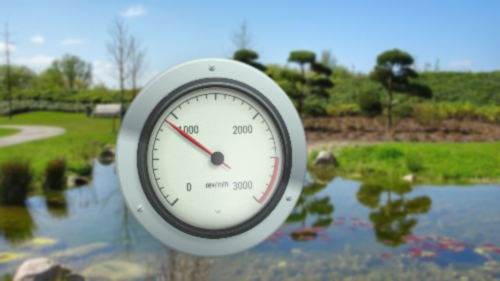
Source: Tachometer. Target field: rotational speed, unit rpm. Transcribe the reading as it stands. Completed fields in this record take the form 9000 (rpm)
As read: 900 (rpm)
